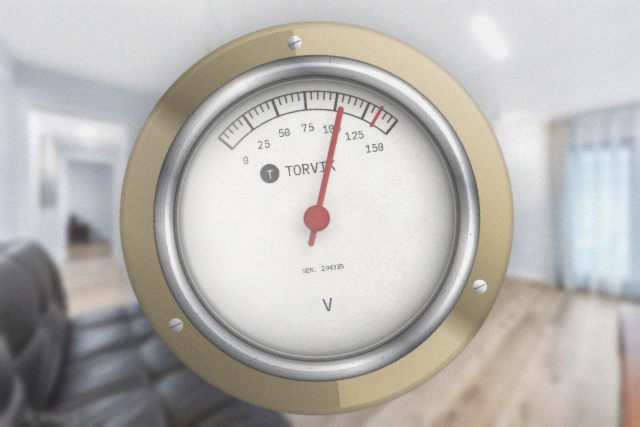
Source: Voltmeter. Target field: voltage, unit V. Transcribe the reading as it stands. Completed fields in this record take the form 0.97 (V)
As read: 105 (V)
